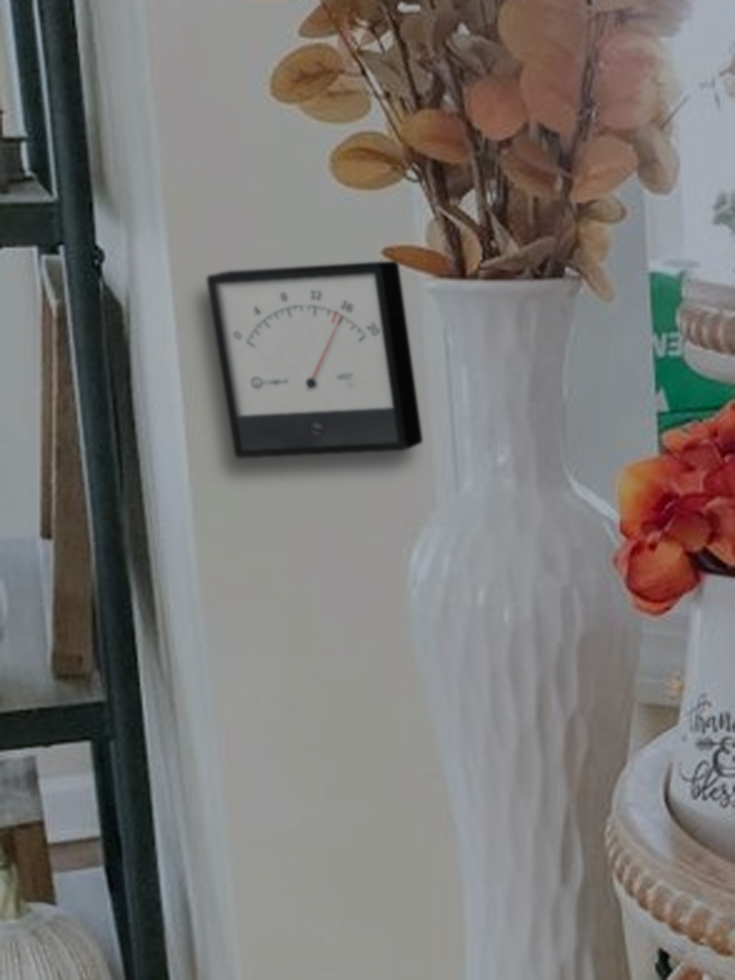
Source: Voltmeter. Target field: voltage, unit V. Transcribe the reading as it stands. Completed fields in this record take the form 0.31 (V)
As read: 16 (V)
